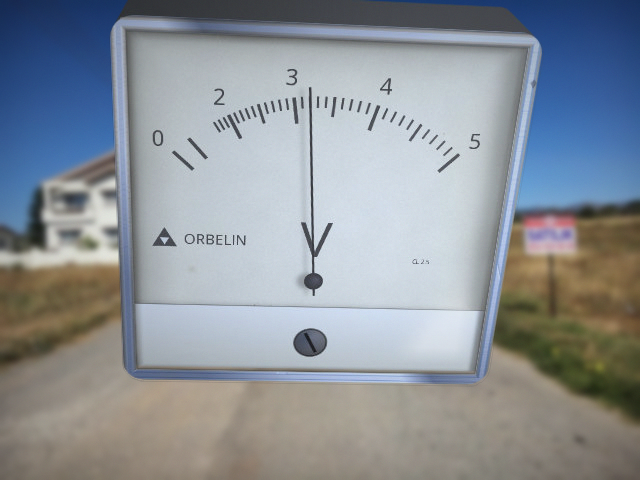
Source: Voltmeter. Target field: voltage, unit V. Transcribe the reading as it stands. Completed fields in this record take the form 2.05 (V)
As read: 3.2 (V)
